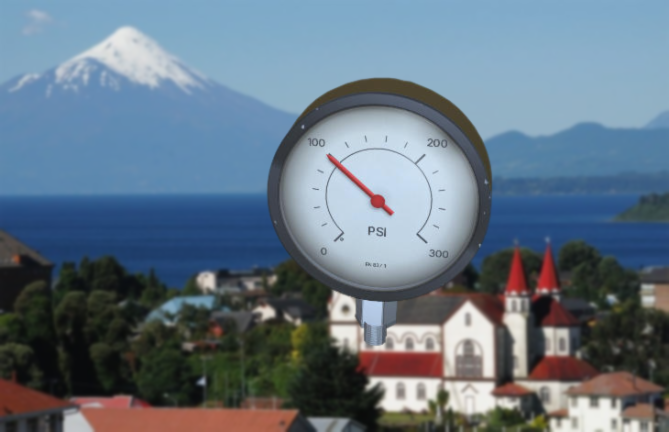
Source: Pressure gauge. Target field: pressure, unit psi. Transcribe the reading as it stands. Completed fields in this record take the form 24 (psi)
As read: 100 (psi)
